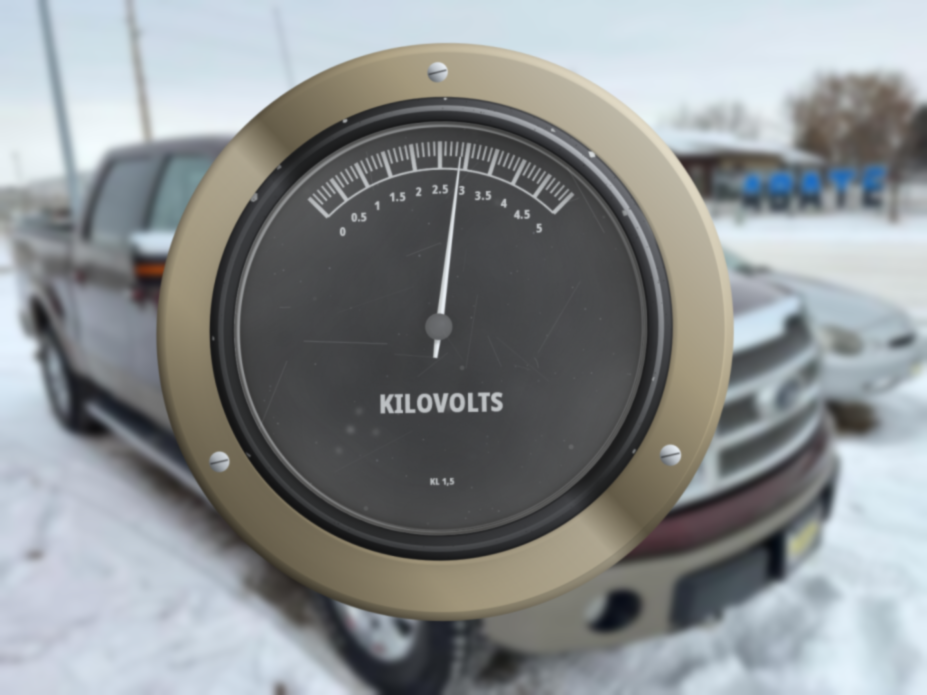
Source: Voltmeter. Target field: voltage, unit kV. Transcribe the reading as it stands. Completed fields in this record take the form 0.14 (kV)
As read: 2.9 (kV)
